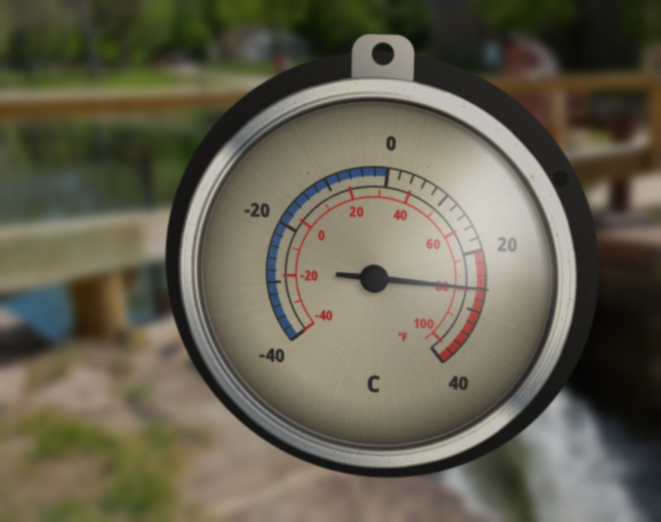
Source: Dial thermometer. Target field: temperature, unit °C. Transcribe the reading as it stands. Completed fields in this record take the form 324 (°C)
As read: 26 (°C)
